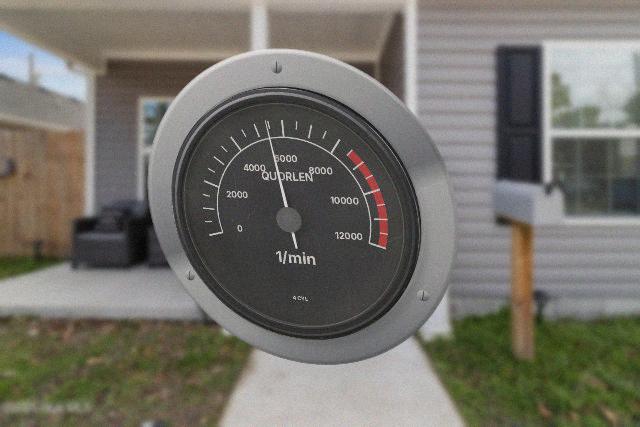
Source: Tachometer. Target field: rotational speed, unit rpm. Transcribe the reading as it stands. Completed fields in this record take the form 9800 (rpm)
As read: 5500 (rpm)
